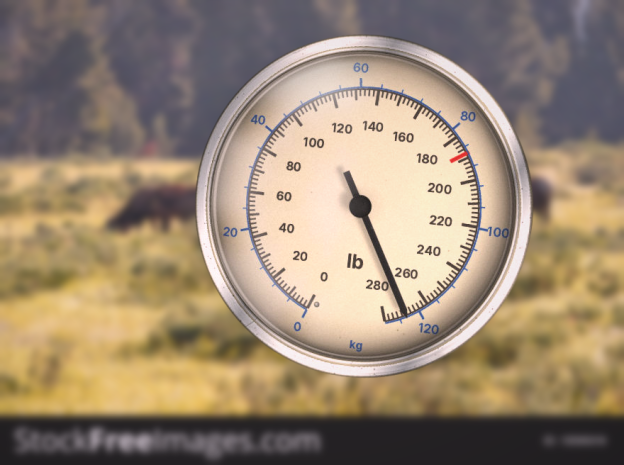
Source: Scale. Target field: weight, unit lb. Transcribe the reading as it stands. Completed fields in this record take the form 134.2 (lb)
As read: 270 (lb)
